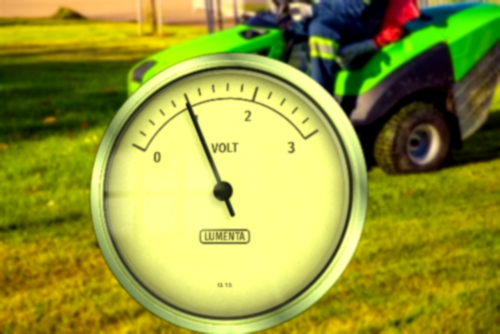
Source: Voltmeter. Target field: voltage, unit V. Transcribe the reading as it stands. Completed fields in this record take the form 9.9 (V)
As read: 1 (V)
